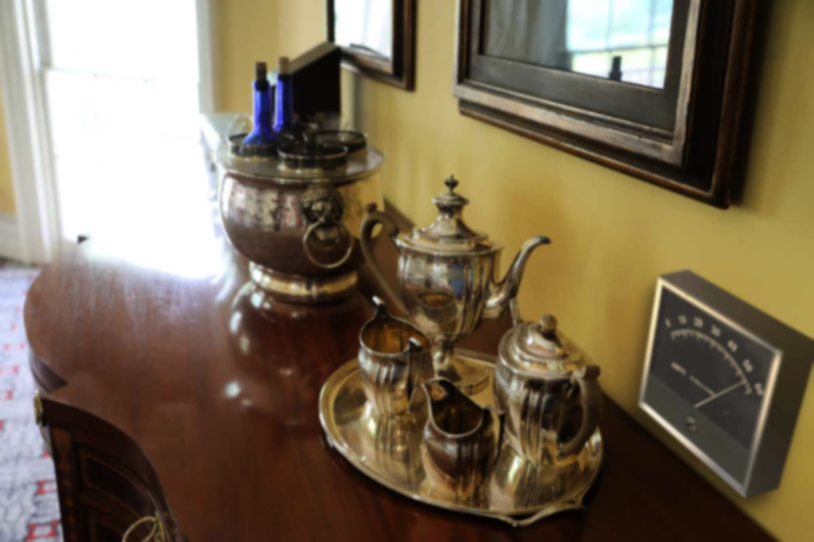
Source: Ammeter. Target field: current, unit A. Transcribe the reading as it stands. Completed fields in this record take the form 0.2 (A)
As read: 55 (A)
